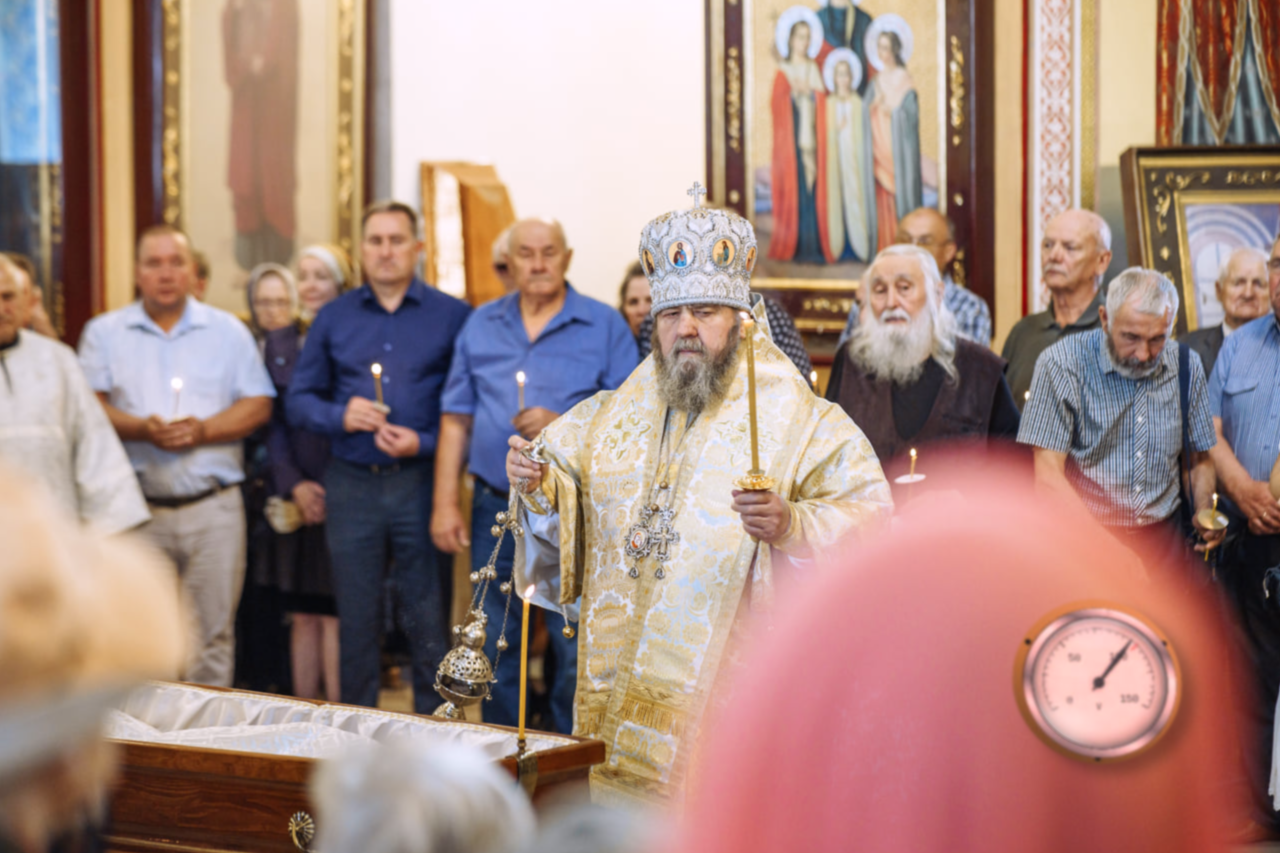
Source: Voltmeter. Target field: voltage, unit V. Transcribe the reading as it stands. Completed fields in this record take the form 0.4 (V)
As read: 100 (V)
